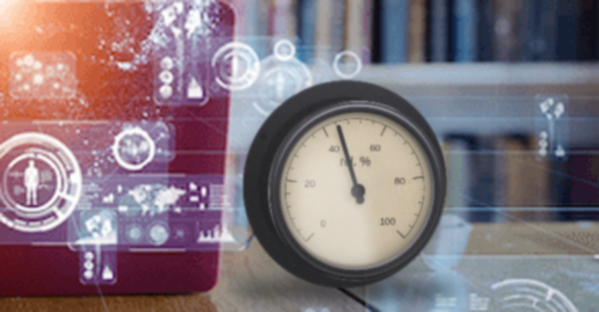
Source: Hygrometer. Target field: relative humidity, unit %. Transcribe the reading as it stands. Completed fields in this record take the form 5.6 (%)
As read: 44 (%)
